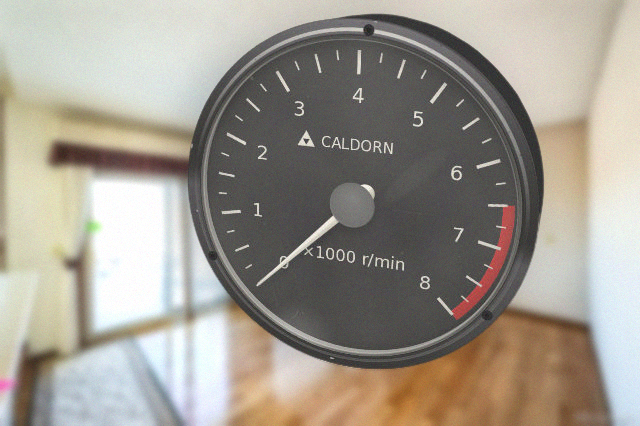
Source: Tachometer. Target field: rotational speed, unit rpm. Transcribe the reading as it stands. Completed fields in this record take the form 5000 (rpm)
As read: 0 (rpm)
